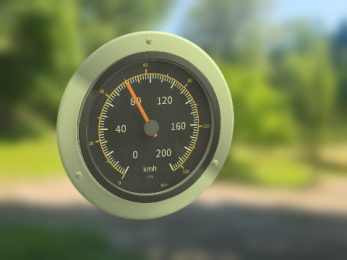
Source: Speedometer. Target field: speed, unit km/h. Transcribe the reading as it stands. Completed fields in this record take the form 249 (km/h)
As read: 80 (km/h)
